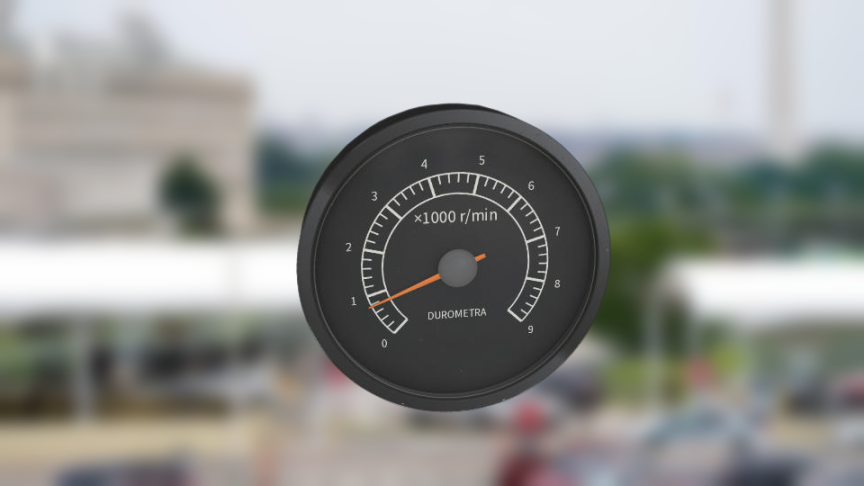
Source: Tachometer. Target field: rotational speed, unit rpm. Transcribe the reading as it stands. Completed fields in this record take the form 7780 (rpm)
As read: 800 (rpm)
